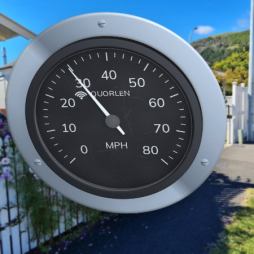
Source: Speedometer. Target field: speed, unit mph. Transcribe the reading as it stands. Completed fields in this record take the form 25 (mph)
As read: 30 (mph)
